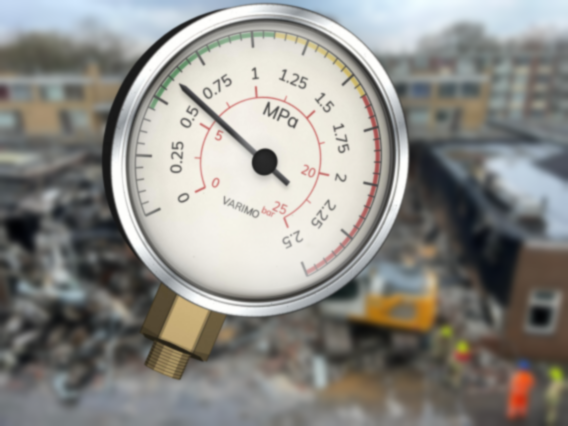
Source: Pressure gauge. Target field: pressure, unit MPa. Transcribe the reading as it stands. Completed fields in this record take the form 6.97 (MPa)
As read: 0.6 (MPa)
